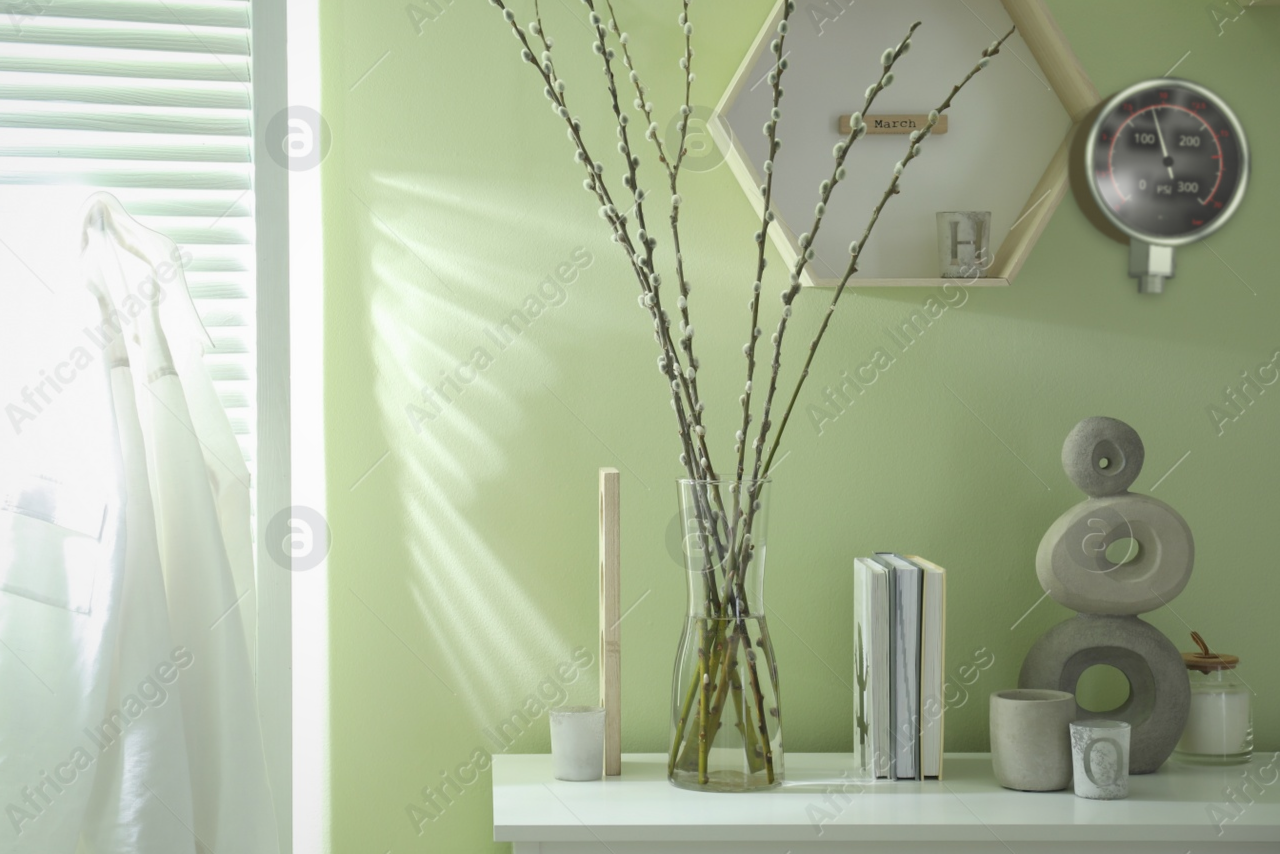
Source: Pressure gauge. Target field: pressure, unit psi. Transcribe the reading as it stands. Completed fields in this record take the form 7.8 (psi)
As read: 130 (psi)
